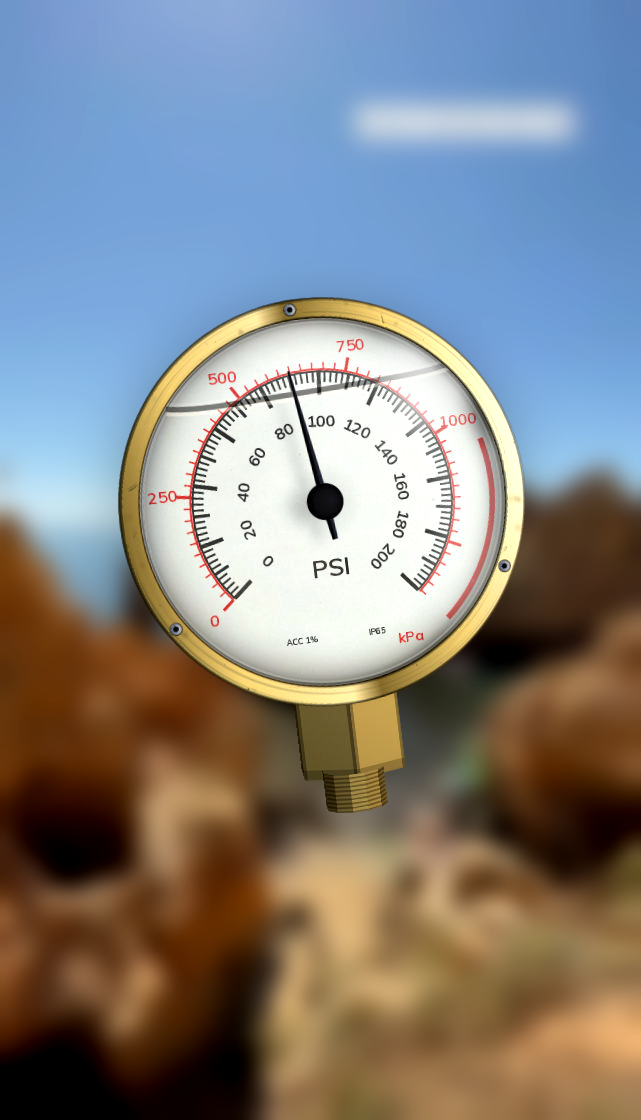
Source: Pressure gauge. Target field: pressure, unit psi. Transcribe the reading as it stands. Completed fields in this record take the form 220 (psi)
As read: 90 (psi)
